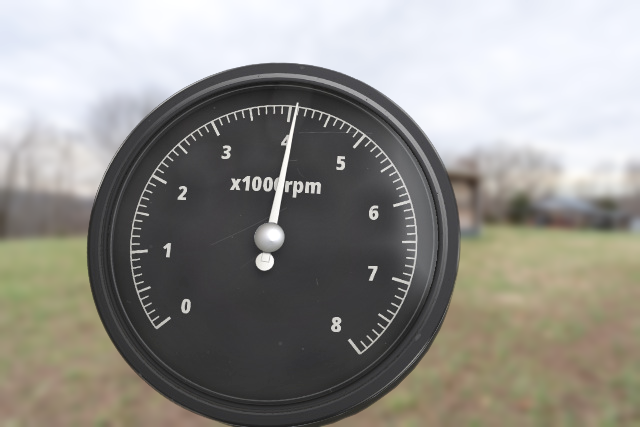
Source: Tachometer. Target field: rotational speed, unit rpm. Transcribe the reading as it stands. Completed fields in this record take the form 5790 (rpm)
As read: 4100 (rpm)
